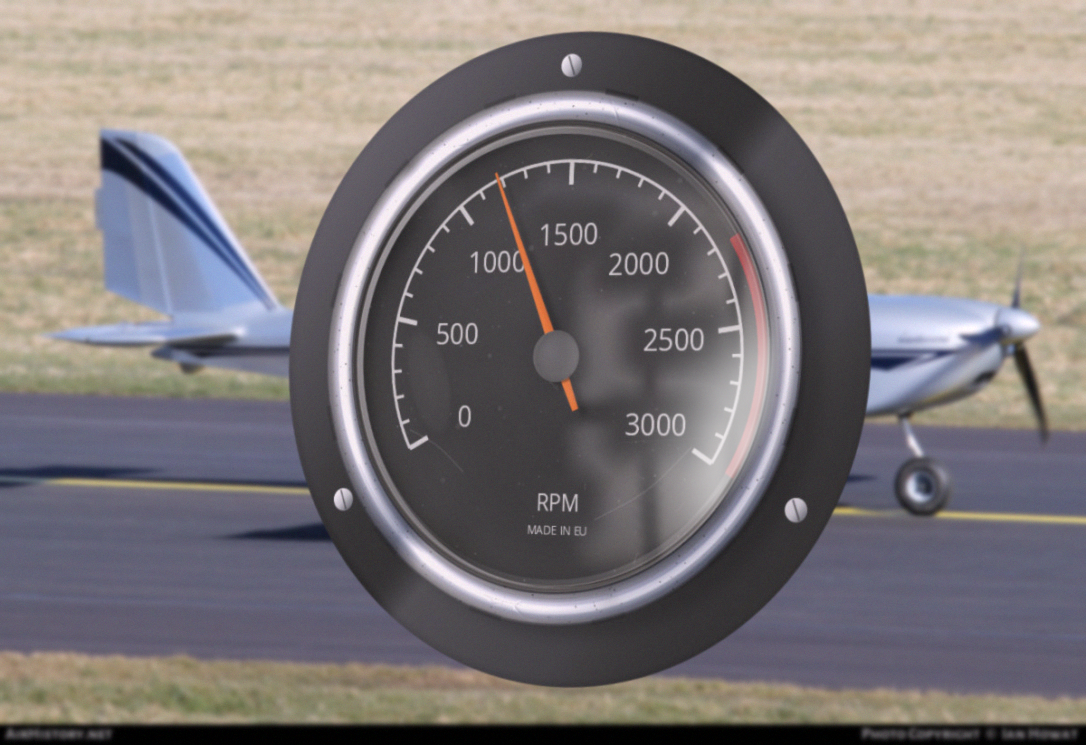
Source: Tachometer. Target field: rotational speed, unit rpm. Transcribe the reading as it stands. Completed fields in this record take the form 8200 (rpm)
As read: 1200 (rpm)
